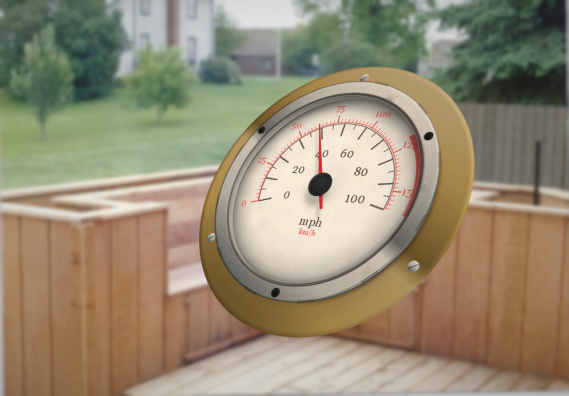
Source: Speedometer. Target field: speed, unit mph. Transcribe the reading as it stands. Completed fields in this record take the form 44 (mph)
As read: 40 (mph)
